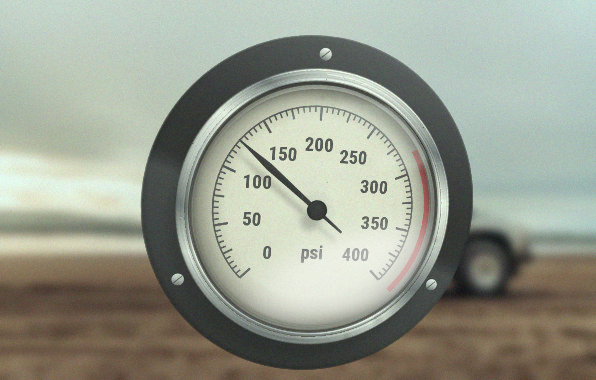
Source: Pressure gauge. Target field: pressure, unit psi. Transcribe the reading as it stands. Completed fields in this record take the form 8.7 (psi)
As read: 125 (psi)
